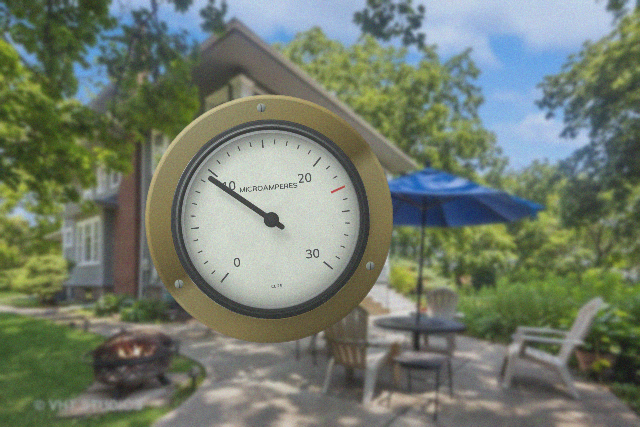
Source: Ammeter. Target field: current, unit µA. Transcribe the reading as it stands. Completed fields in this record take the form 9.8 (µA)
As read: 9.5 (µA)
